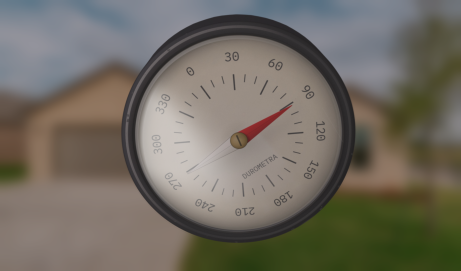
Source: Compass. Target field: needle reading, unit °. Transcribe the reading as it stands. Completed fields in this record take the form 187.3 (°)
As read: 90 (°)
